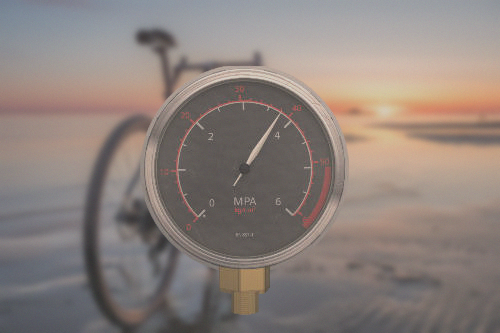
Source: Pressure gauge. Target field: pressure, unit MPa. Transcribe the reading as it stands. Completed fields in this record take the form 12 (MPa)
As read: 3.75 (MPa)
